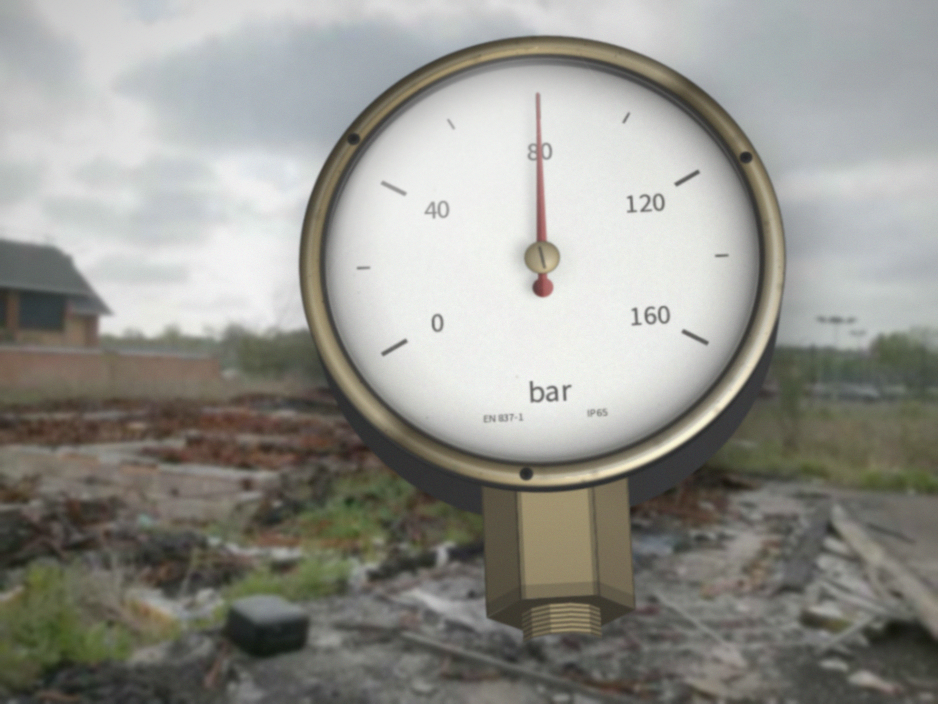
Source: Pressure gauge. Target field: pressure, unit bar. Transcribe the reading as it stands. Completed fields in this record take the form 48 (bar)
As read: 80 (bar)
